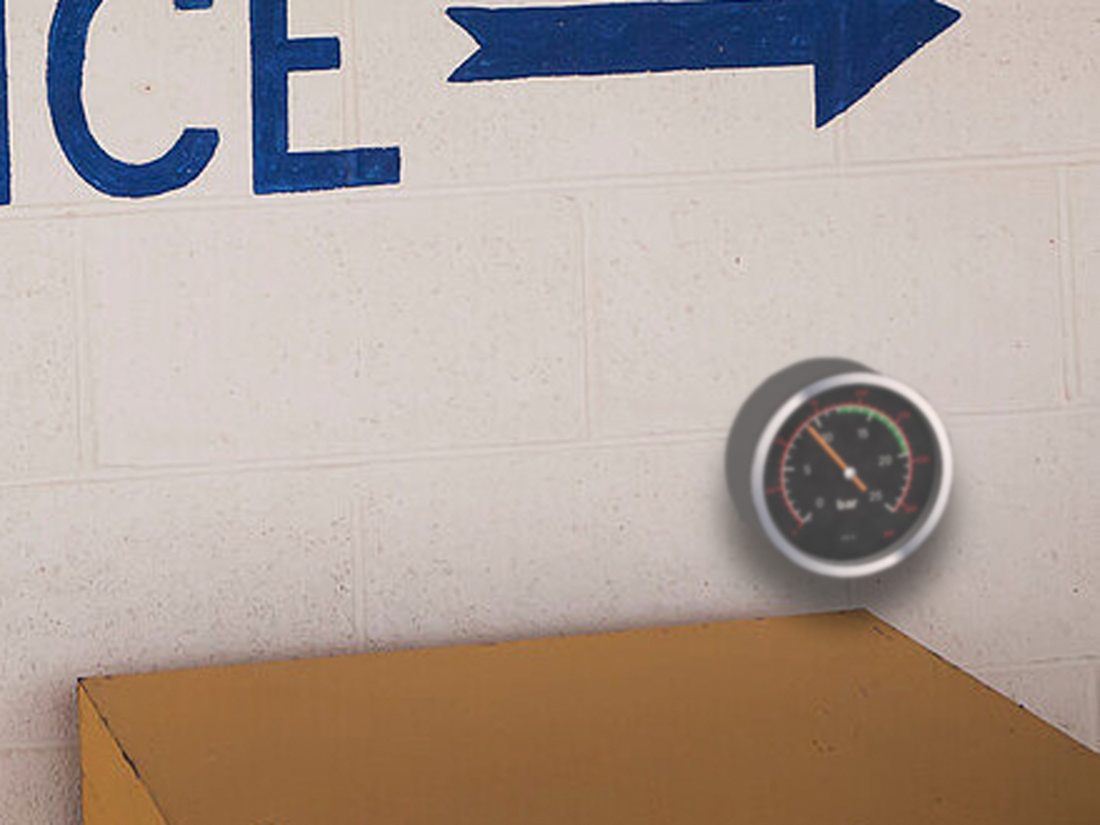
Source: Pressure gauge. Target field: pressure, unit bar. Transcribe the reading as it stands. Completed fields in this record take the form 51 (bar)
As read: 9 (bar)
